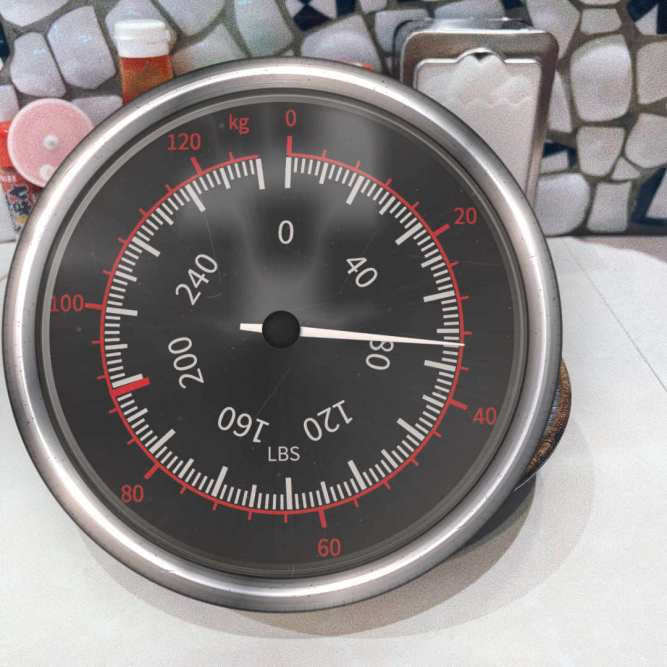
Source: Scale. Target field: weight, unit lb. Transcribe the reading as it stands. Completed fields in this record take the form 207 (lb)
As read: 74 (lb)
